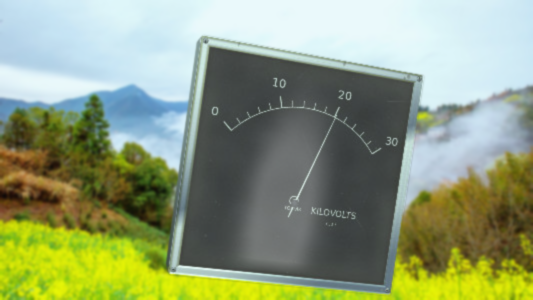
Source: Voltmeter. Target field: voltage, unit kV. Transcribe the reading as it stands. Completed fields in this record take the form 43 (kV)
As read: 20 (kV)
